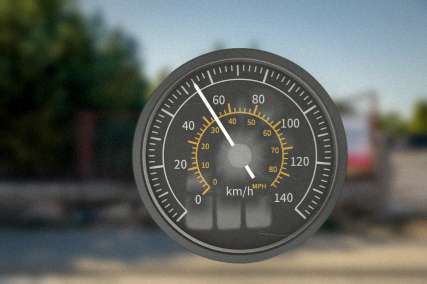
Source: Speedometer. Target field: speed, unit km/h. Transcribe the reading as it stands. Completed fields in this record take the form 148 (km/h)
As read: 54 (km/h)
